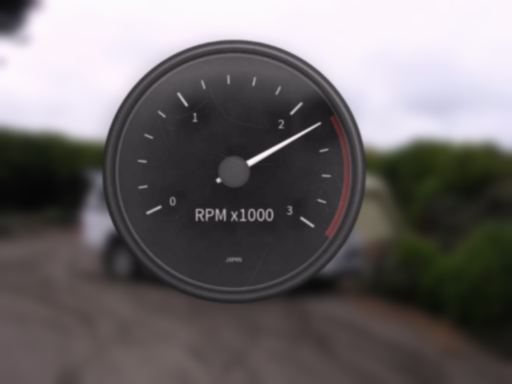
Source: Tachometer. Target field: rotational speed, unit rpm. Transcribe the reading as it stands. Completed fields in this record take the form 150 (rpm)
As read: 2200 (rpm)
